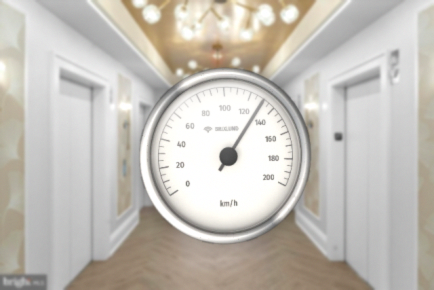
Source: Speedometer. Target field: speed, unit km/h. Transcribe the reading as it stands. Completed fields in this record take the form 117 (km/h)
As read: 130 (km/h)
